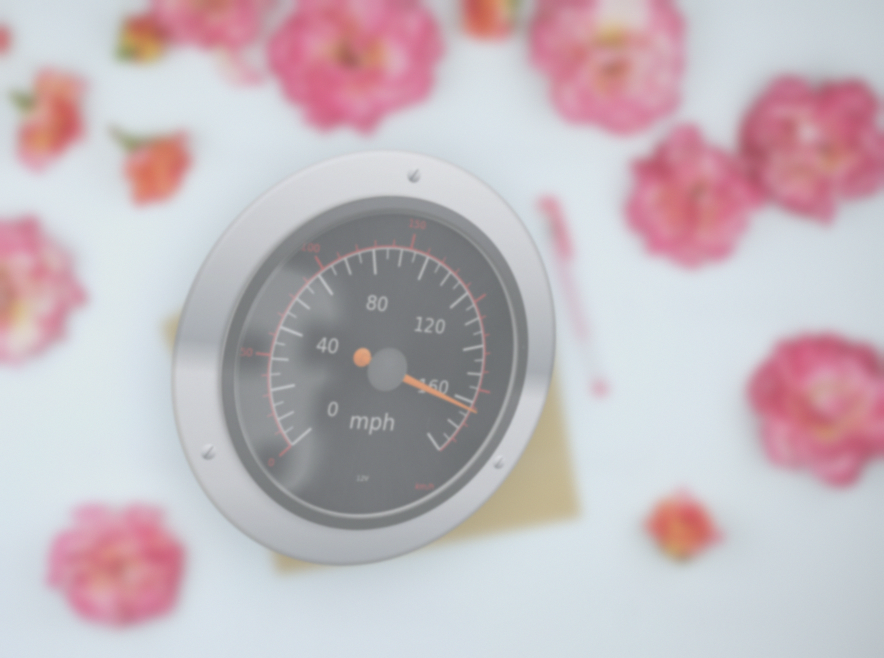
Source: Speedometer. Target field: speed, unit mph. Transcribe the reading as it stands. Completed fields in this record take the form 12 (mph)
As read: 162.5 (mph)
